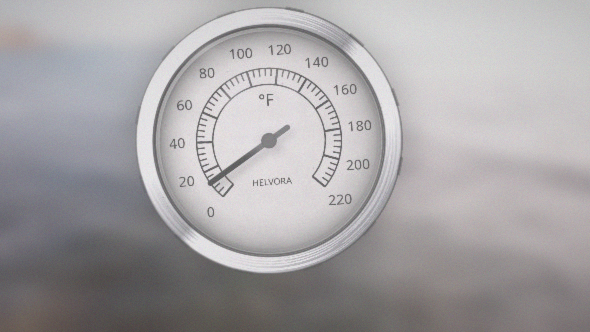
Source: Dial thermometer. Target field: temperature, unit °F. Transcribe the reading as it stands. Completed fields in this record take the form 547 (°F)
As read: 12 (°F)
